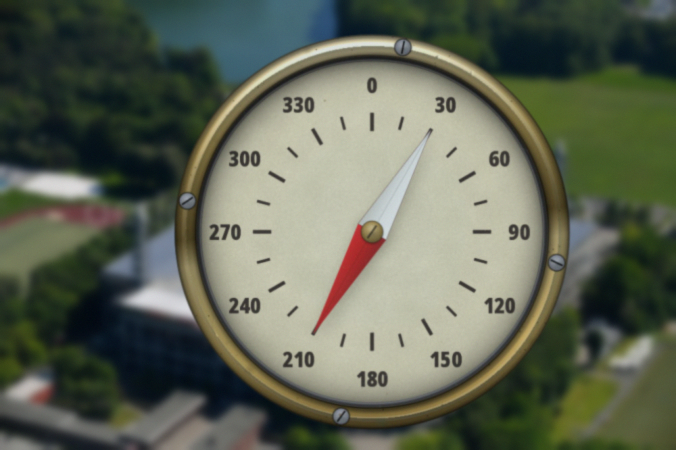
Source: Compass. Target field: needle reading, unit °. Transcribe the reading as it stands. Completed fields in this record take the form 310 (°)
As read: 210 (°)
